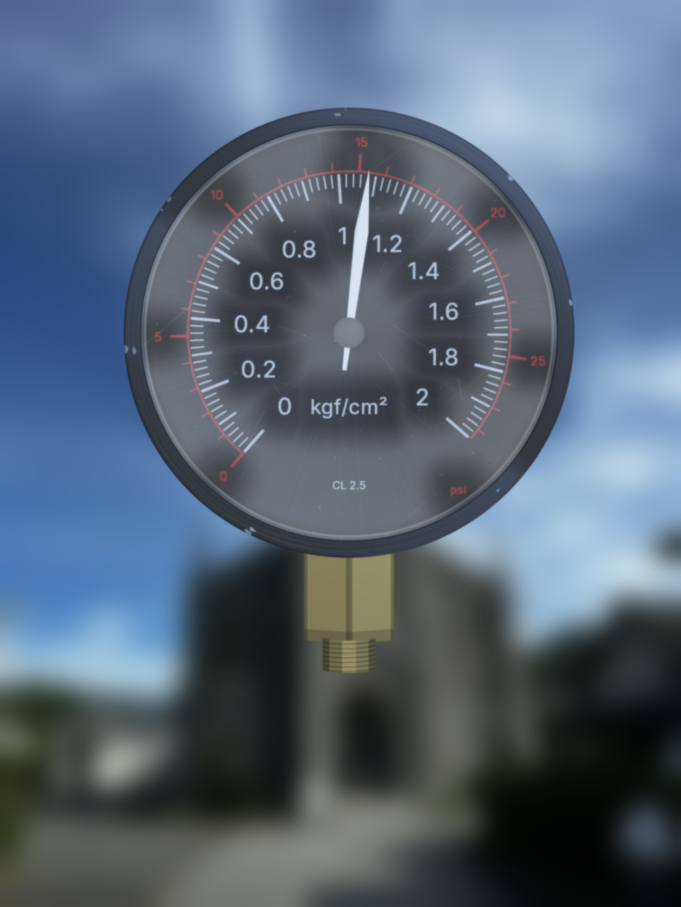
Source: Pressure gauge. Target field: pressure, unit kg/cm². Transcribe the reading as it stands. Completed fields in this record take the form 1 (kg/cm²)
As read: 1.08 (kg/cm²)
